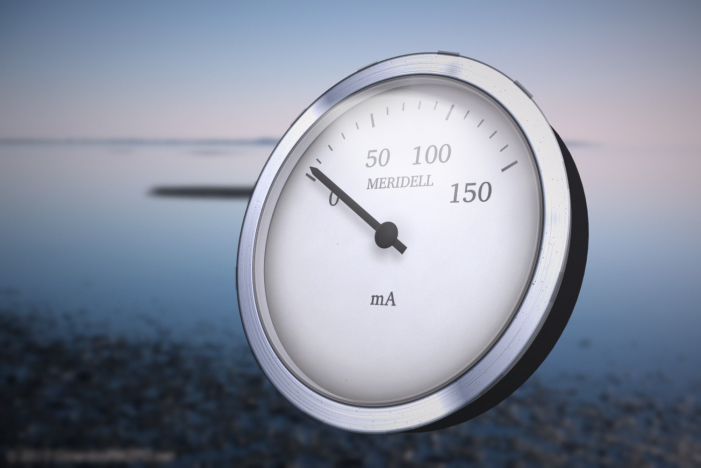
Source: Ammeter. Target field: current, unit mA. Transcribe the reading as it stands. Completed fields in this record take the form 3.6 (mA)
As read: 5 (mA)
